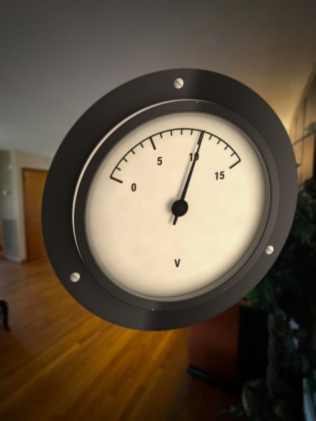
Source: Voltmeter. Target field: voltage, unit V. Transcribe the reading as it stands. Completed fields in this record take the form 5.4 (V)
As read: 10 (V)
